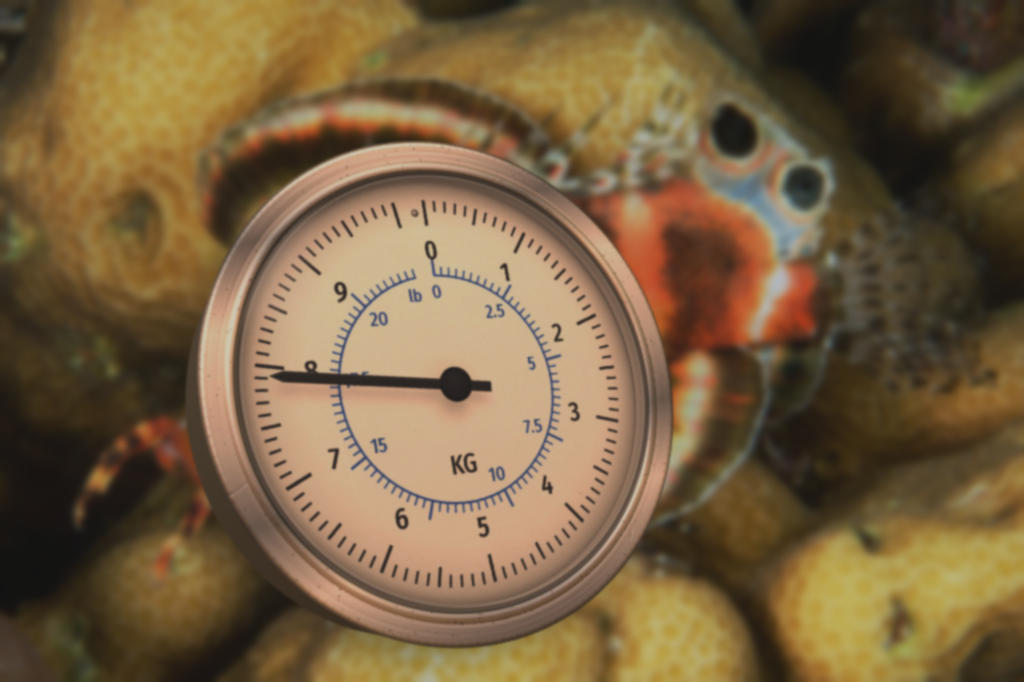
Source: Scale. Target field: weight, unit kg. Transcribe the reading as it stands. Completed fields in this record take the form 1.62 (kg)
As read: 7.9 (kg)
